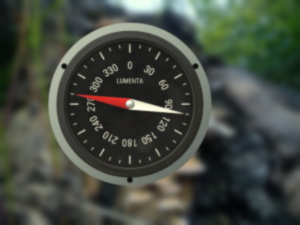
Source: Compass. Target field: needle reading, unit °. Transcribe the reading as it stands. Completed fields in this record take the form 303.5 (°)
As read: 280 (°)
